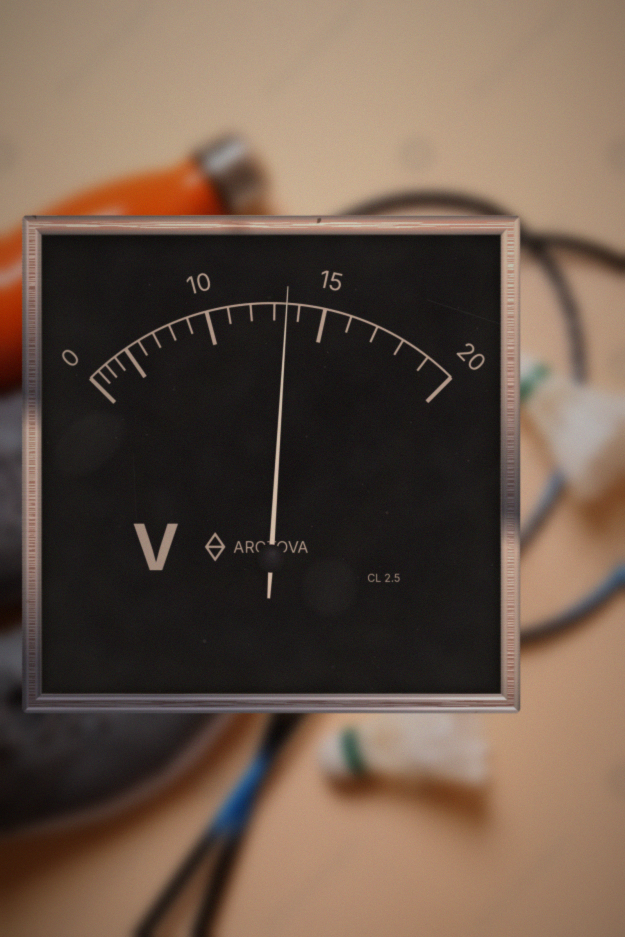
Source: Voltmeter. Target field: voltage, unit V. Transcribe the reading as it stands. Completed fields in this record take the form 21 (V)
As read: 13.5 (V)
